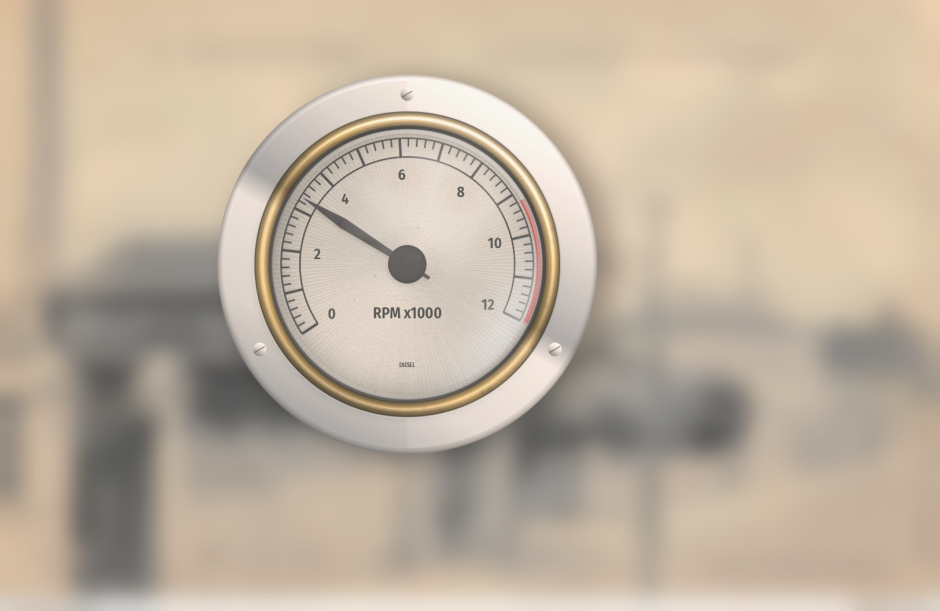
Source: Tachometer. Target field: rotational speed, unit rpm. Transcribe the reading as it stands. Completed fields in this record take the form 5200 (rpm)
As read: 3300 (rpm)
